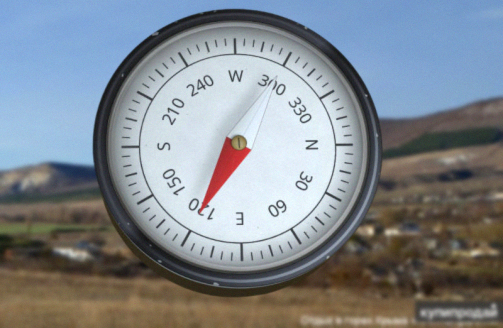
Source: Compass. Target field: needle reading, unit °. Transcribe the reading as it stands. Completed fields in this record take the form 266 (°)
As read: 120 (°)
